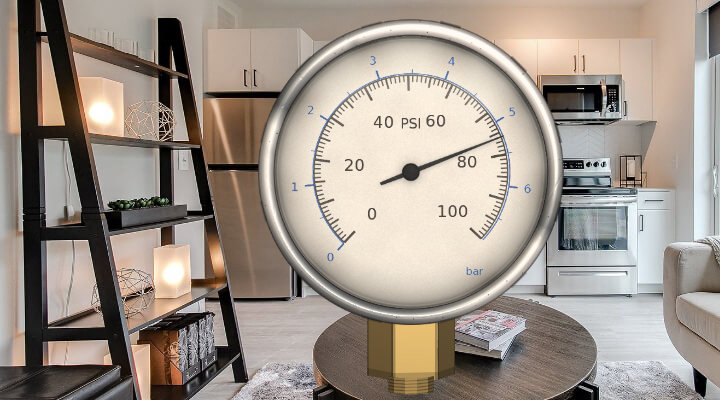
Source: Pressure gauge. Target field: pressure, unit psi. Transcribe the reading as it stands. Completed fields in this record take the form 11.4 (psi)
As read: 76 (psi)
